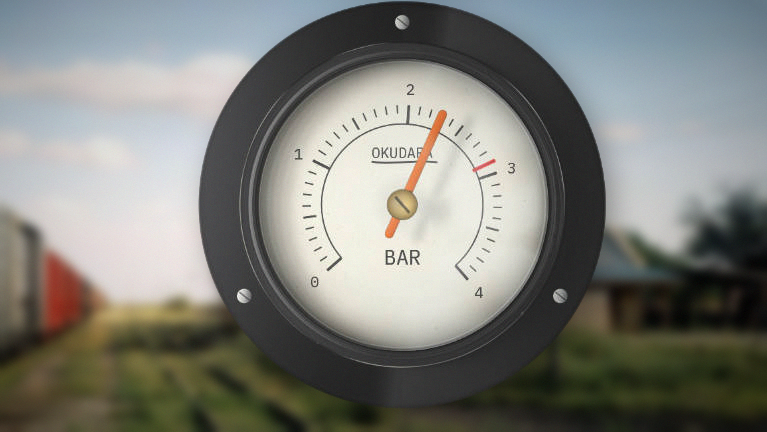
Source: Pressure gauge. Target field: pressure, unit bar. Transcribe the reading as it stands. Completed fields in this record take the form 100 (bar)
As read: 2.3 (bar)
